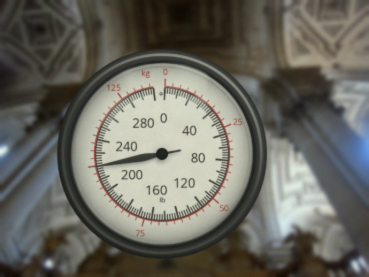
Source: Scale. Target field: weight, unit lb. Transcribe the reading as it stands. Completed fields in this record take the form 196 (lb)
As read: 220 (lb)
